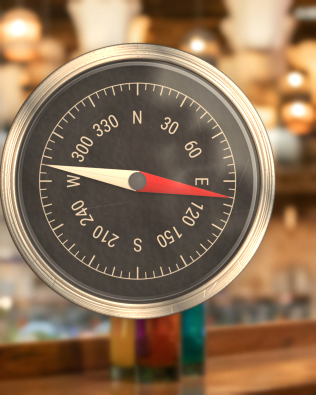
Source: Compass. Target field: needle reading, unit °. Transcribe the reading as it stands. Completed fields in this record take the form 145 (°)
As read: 100 (°)
